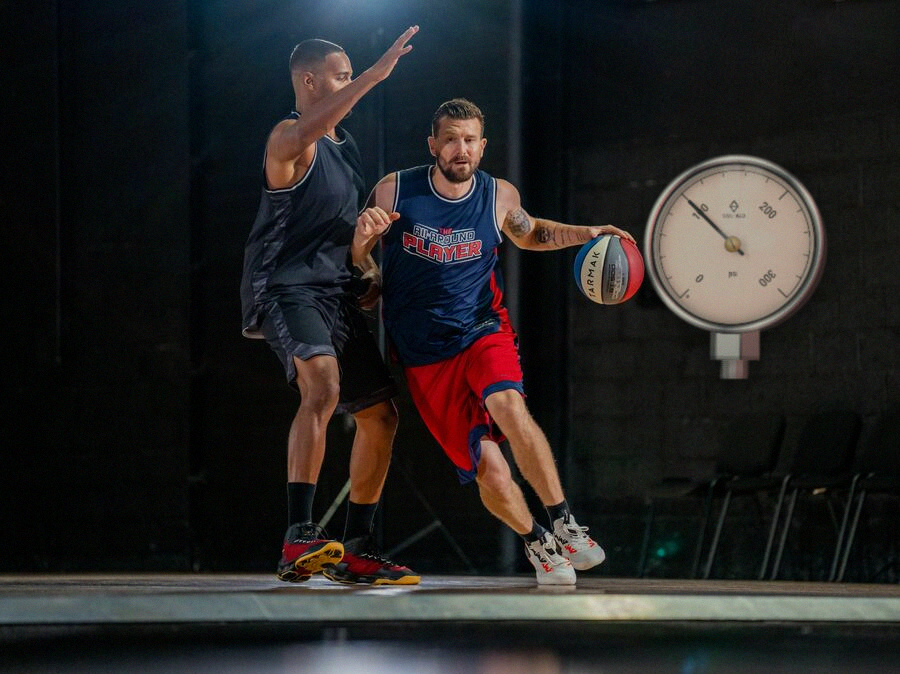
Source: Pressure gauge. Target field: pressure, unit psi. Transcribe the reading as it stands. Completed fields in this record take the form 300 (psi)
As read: 100 (psi)
